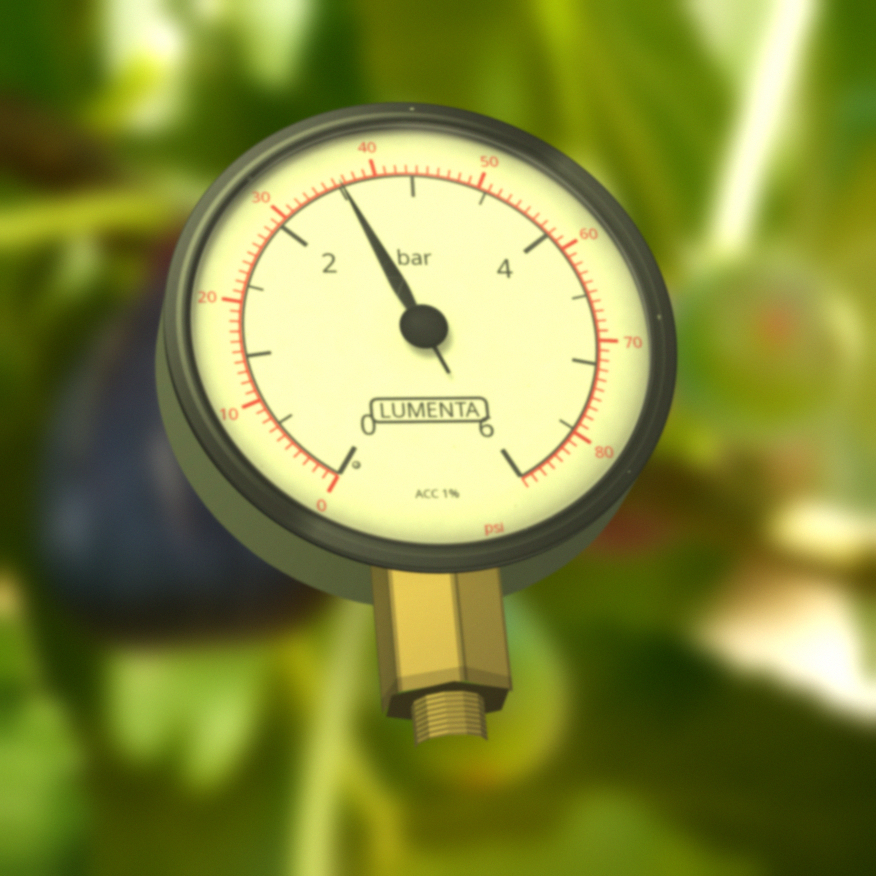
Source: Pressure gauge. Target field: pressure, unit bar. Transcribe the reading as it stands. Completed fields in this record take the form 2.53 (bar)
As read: 2.5 (bar)
